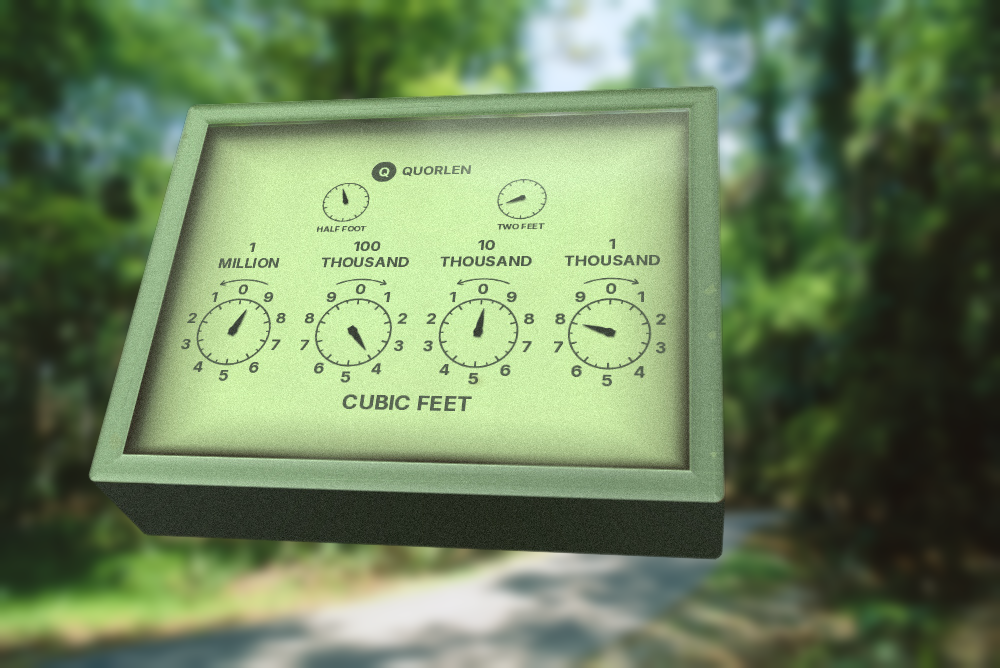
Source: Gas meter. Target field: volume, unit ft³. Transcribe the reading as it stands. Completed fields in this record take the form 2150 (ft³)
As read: 939800 (ft³)
